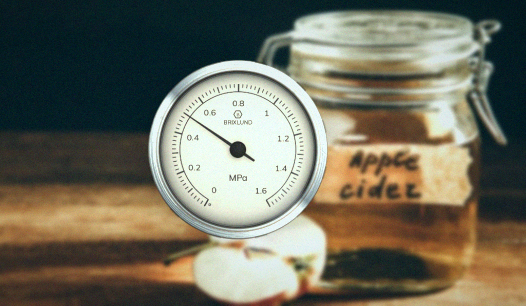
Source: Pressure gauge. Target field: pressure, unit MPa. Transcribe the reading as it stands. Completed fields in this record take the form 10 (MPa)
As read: 0.5 (MPa)
